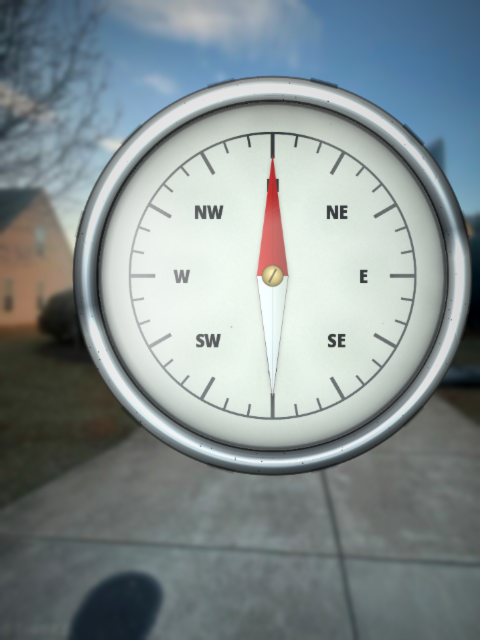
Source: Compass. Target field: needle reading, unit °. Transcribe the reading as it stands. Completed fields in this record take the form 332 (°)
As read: 0 (°)
